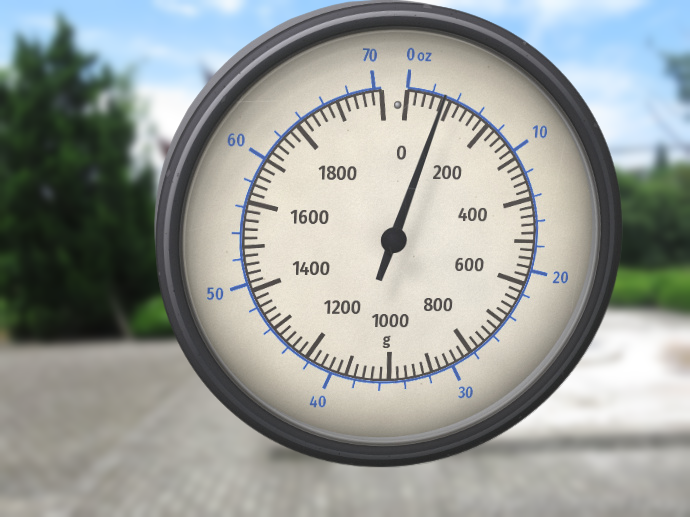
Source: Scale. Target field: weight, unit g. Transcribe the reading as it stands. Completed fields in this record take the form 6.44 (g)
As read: 80 (g)
